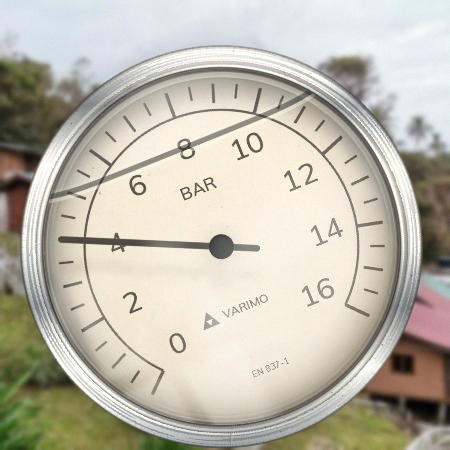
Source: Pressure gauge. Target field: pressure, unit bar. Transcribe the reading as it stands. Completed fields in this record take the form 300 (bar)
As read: 4 (bar)
